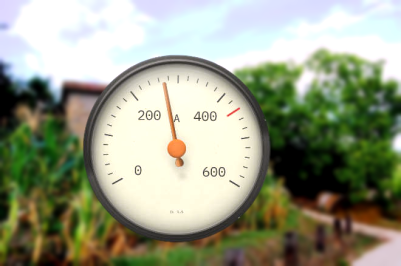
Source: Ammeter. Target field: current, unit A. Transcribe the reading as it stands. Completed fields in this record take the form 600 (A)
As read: 270 (A)
